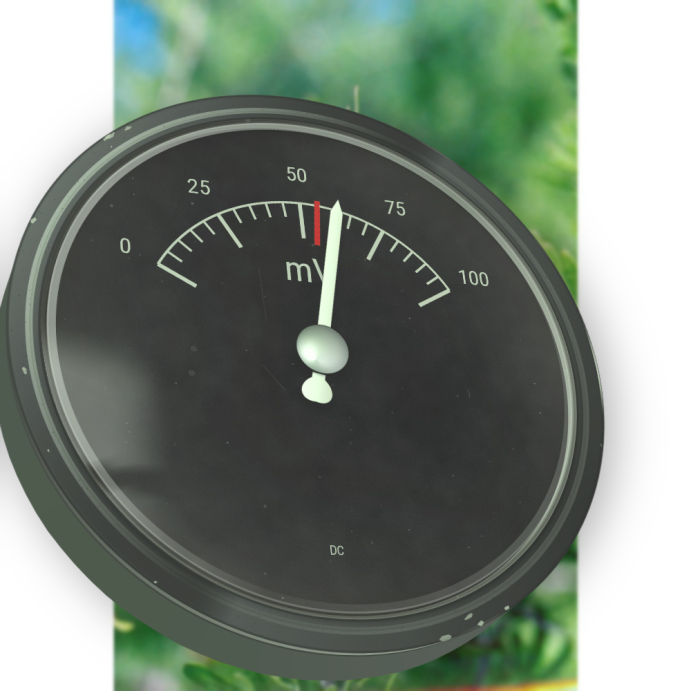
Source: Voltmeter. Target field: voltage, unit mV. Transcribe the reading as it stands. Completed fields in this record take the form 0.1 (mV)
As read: 60 (mV)
